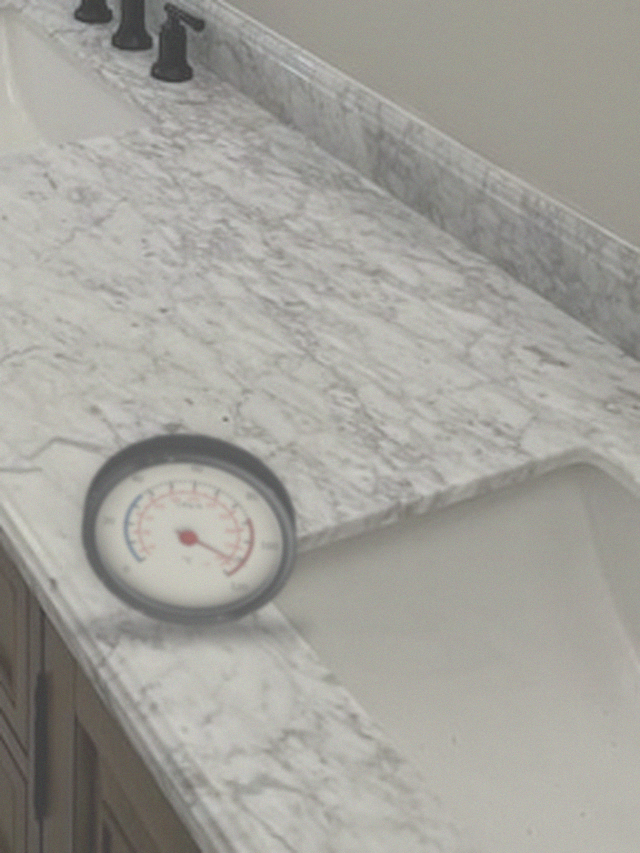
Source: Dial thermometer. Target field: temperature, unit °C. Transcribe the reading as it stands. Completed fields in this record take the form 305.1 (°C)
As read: 110 (°C)
